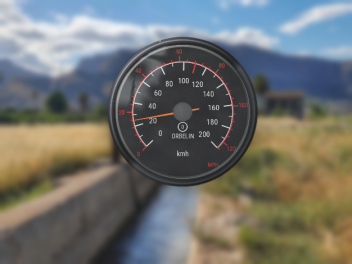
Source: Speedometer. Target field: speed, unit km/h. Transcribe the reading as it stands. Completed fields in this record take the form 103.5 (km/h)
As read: 25 (km/h)
